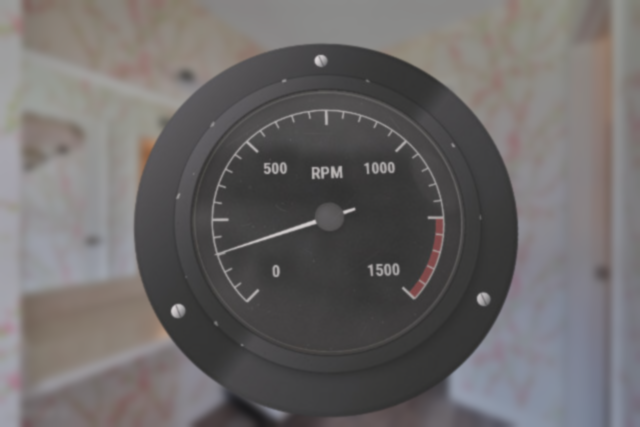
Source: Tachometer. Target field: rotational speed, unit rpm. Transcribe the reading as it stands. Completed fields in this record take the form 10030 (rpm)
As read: 150 (rpm)
